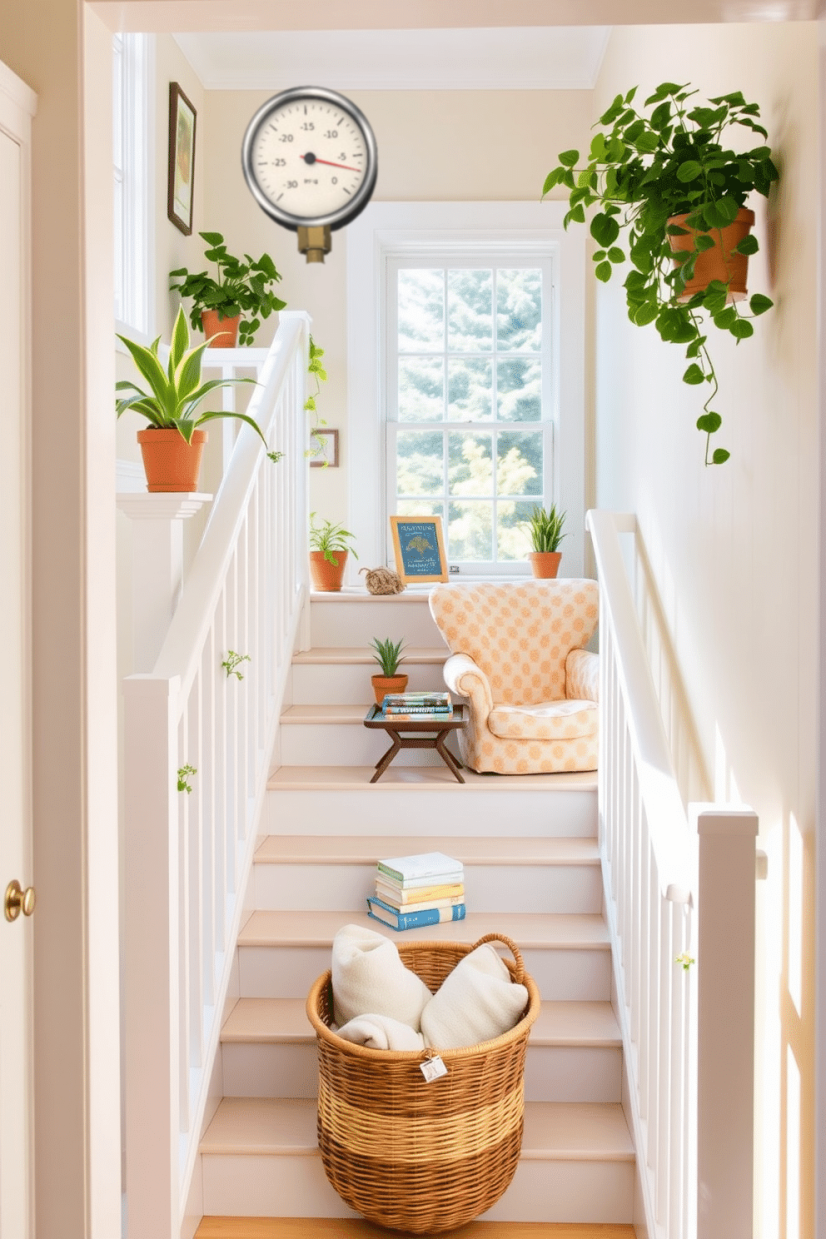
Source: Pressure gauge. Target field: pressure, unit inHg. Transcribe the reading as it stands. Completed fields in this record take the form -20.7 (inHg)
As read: -3 (inHg)
